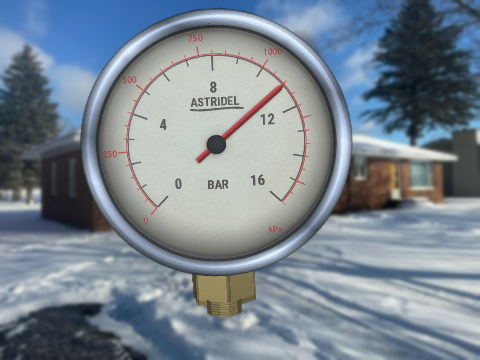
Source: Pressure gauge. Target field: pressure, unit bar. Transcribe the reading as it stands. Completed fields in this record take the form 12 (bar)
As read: 11 (bar)
